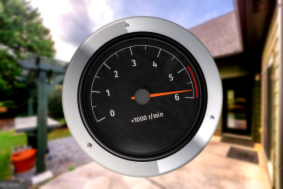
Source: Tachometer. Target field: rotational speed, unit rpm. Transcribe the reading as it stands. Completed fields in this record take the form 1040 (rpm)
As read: 5750 (rpm)
